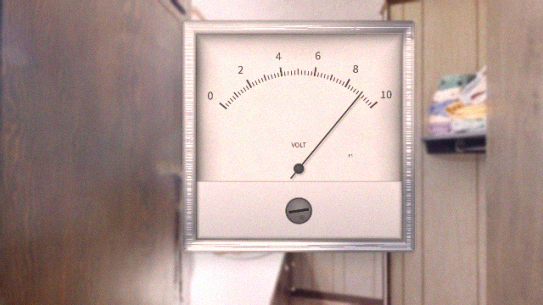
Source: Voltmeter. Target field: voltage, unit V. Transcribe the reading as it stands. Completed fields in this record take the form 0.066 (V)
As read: 9 (V)
